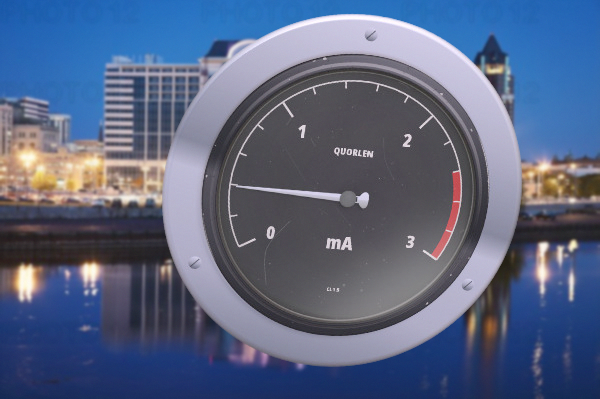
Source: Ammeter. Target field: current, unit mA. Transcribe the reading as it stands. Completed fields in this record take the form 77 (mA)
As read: 0.4 (mA)
